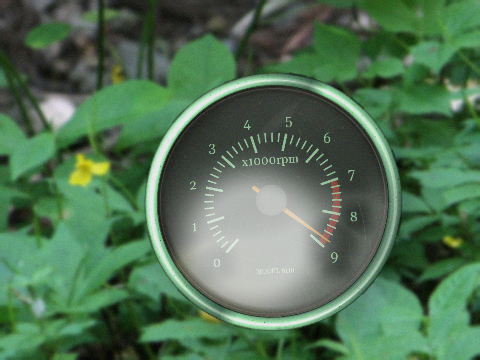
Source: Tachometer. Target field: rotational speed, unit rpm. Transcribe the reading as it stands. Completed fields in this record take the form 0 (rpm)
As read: 8800 (rpm)
